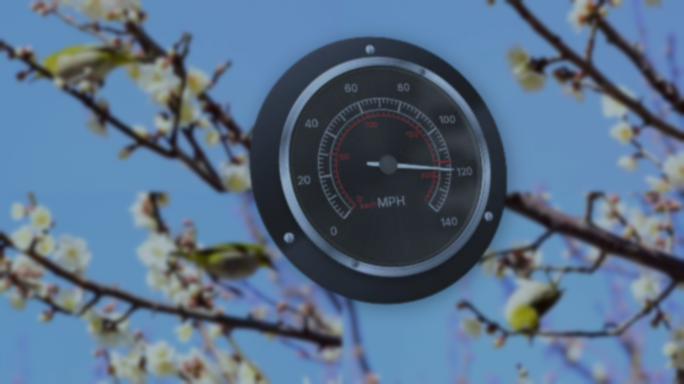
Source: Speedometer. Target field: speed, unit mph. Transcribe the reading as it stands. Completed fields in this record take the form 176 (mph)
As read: 120 (mph)
